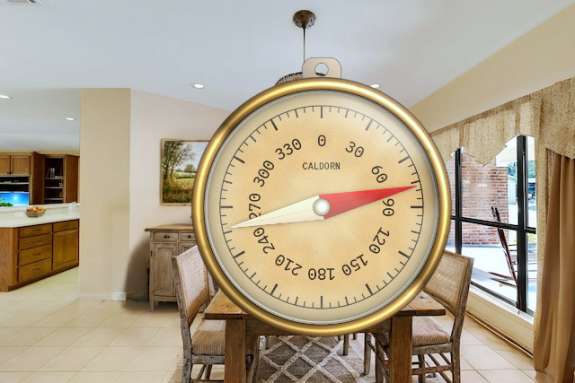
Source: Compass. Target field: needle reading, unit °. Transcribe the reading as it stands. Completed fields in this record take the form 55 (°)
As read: 77.5 (°)
